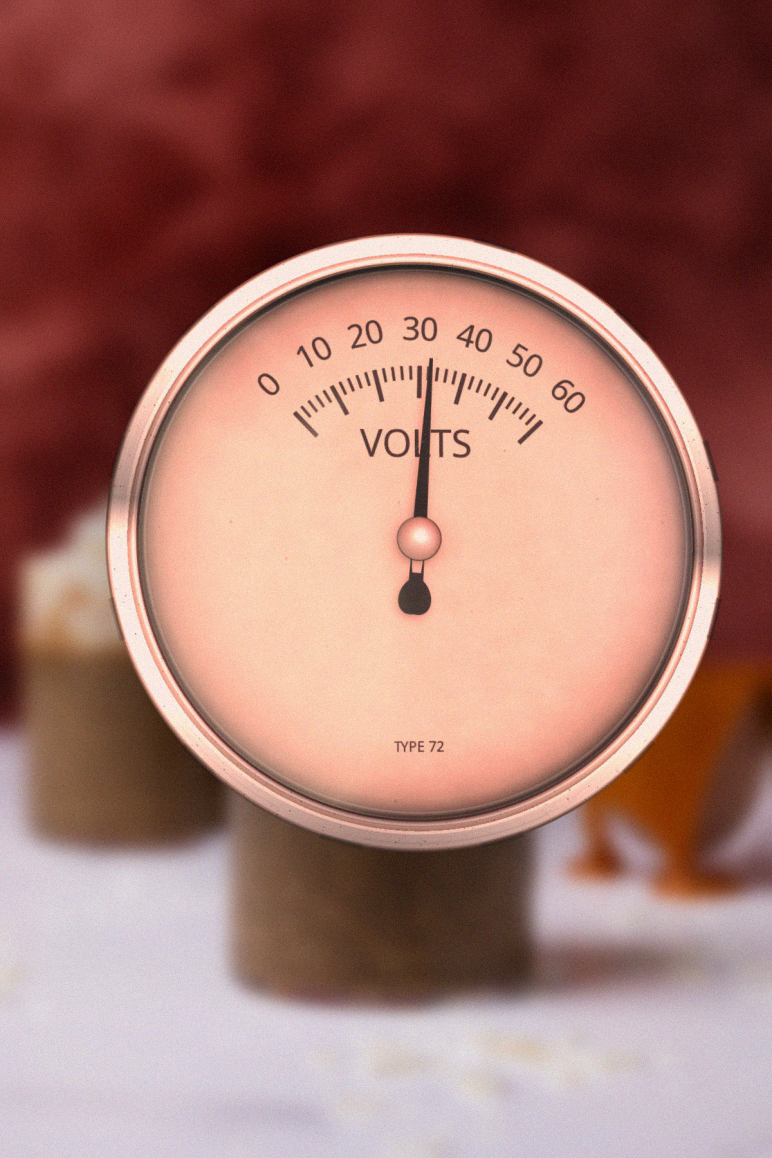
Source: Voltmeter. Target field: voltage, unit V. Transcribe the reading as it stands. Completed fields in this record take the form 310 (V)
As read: 32 (V)
